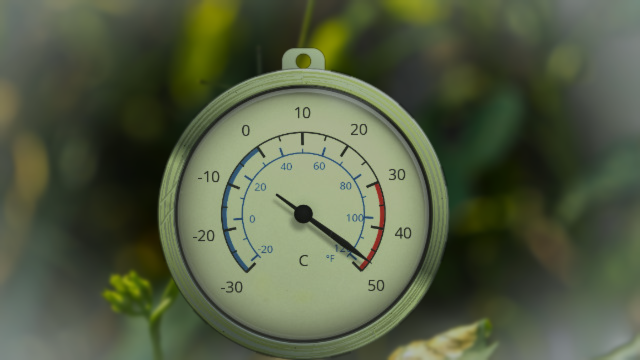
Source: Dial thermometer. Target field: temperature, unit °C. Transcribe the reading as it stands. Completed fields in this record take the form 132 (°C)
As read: 47.5 (°C)
